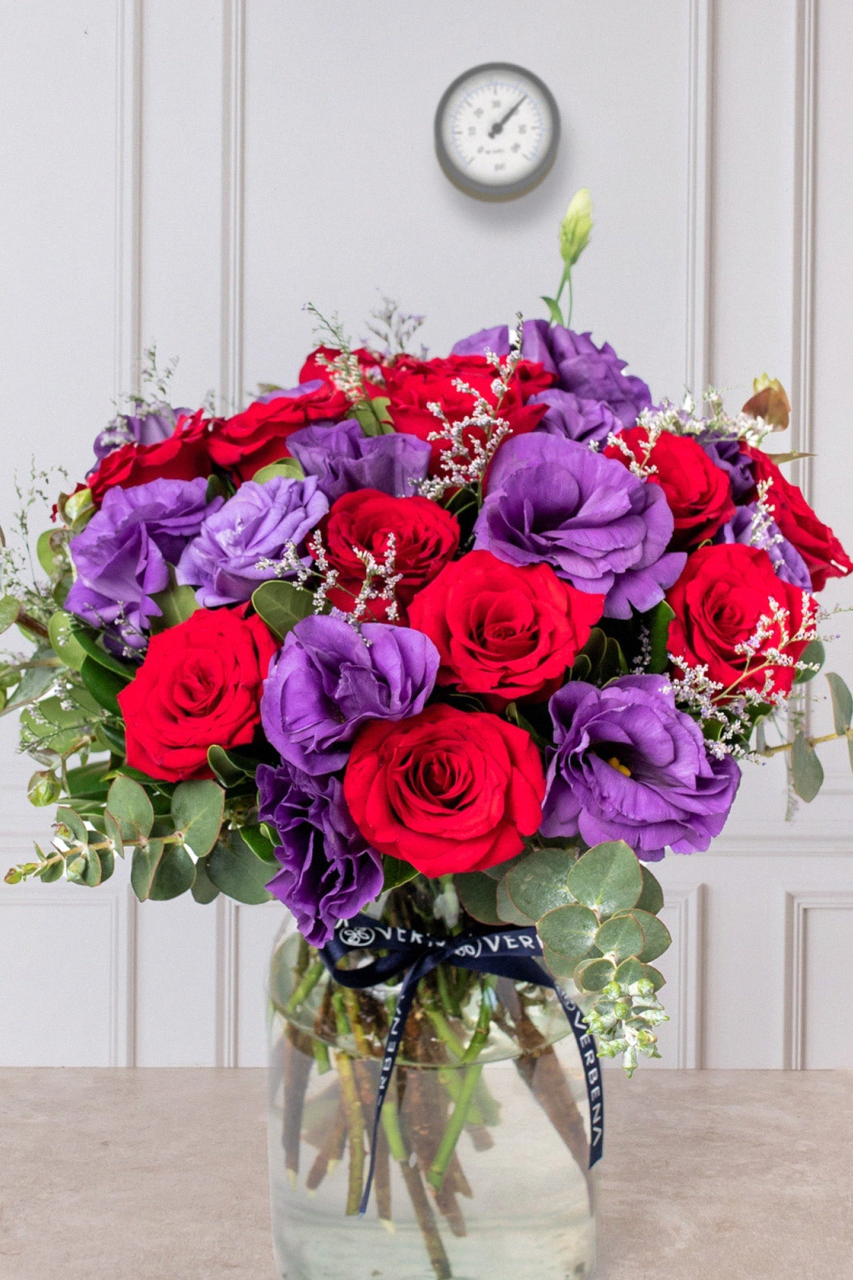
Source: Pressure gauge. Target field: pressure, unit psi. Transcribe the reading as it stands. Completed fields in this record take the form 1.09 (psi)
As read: 40 (psi)
